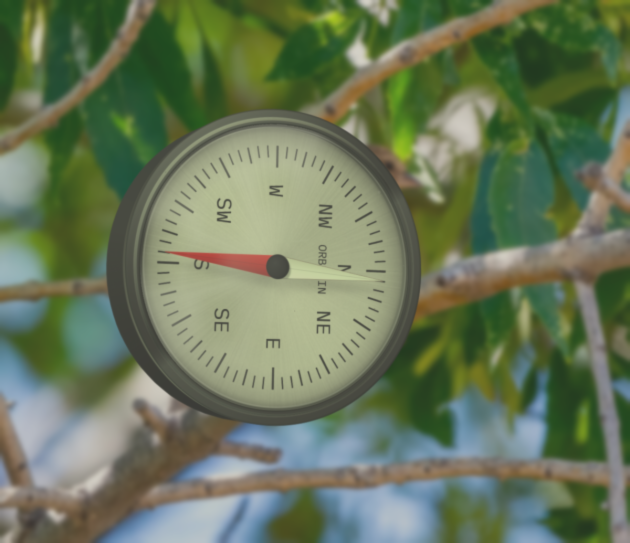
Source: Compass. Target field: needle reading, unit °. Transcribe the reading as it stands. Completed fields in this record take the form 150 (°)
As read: 185 (°)
